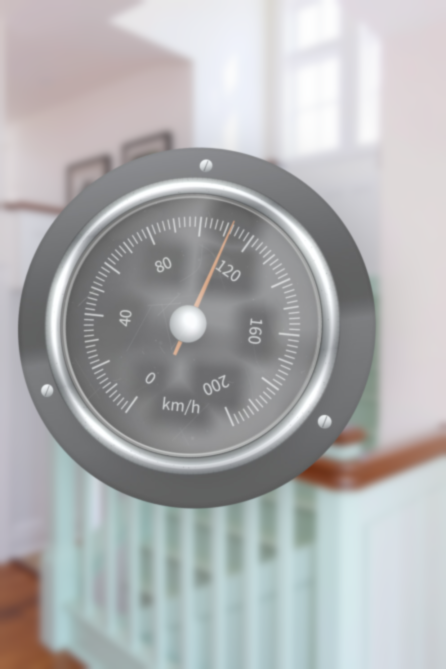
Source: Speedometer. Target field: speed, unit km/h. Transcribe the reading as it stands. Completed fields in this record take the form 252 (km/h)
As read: 112 (km/h)
